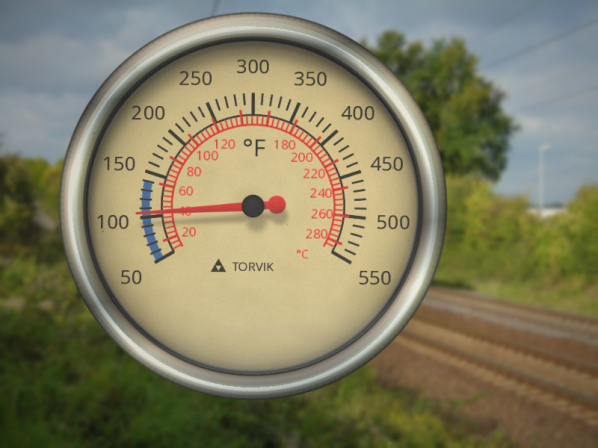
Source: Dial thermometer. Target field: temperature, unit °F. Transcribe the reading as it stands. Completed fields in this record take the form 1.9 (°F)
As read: 105 (°F)
